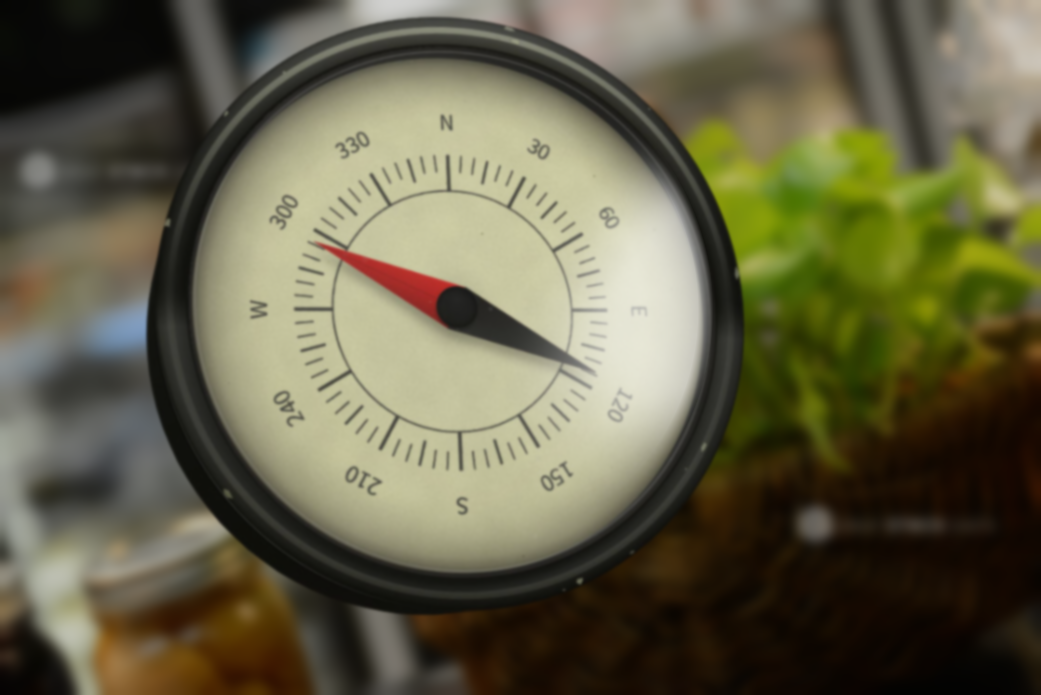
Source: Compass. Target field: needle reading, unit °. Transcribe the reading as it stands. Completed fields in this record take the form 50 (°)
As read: 295 (°)
